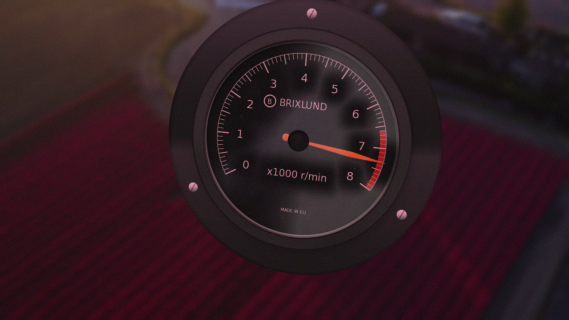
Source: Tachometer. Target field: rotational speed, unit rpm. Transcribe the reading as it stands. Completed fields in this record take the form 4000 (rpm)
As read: 7300 (rpm)
